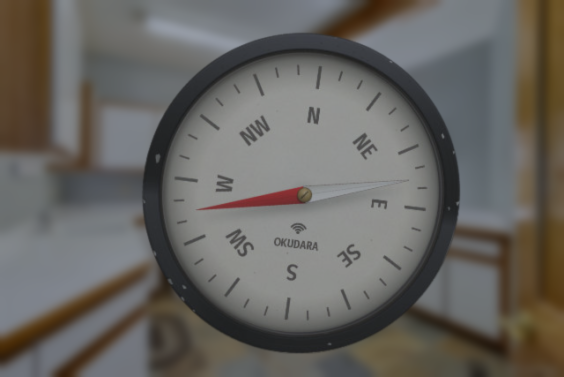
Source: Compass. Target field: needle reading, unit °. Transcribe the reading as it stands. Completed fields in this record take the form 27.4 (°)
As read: 255 (°)
